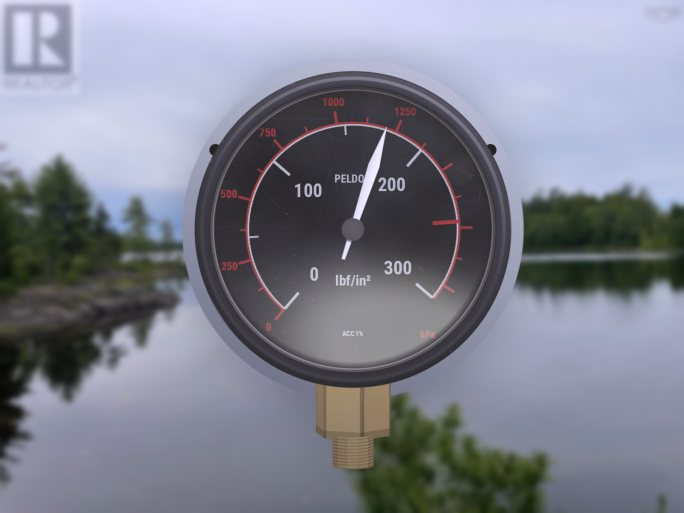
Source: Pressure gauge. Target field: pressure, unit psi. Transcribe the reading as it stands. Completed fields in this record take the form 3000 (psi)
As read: 175 (psi)
